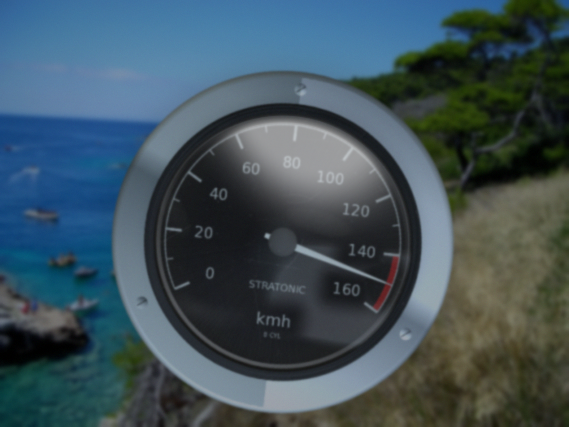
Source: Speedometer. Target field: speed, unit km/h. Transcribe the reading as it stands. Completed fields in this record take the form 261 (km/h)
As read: 150 (km/h)
